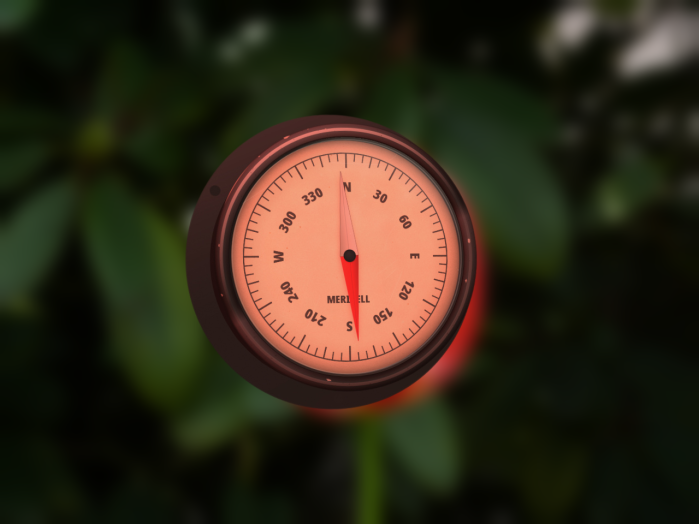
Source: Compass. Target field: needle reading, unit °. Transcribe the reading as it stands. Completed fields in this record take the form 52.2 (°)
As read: 175 (°)
